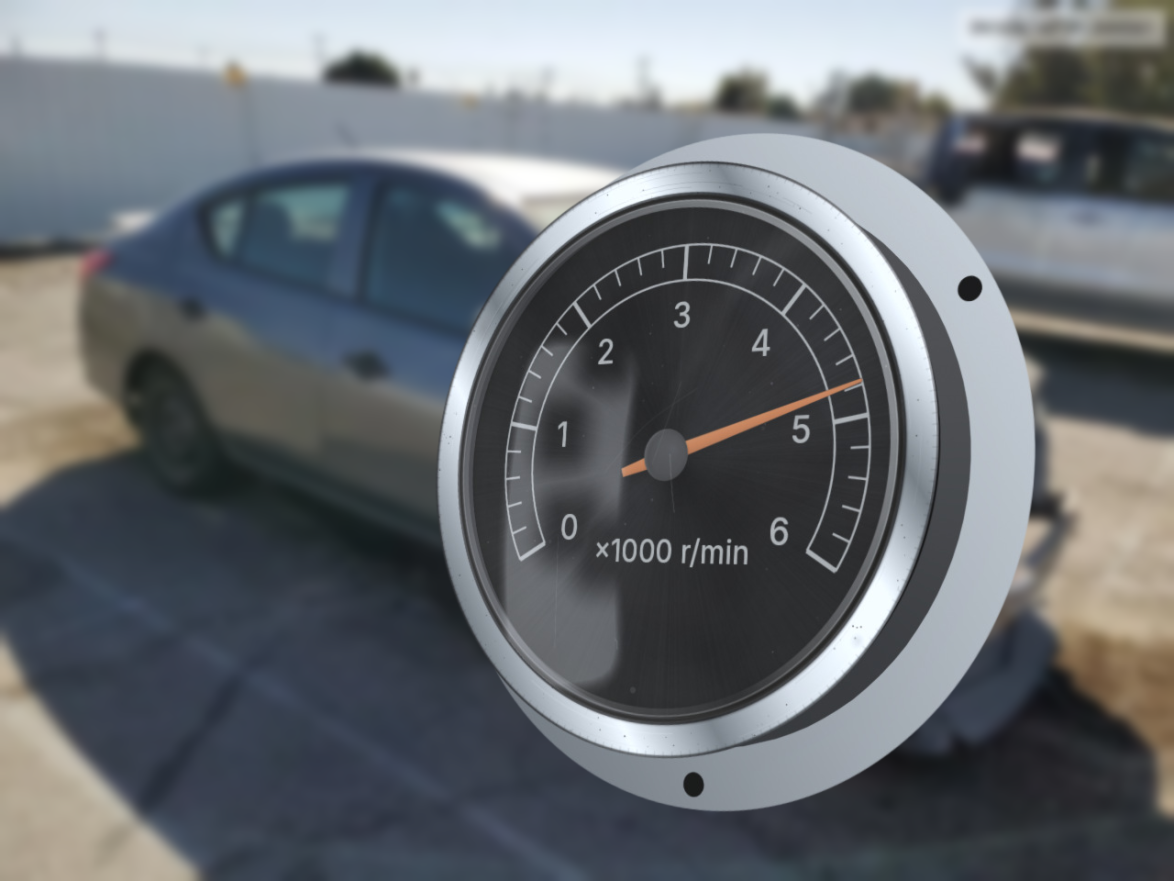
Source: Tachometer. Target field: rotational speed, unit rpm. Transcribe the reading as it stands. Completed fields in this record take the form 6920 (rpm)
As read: 4800 (rpm)
